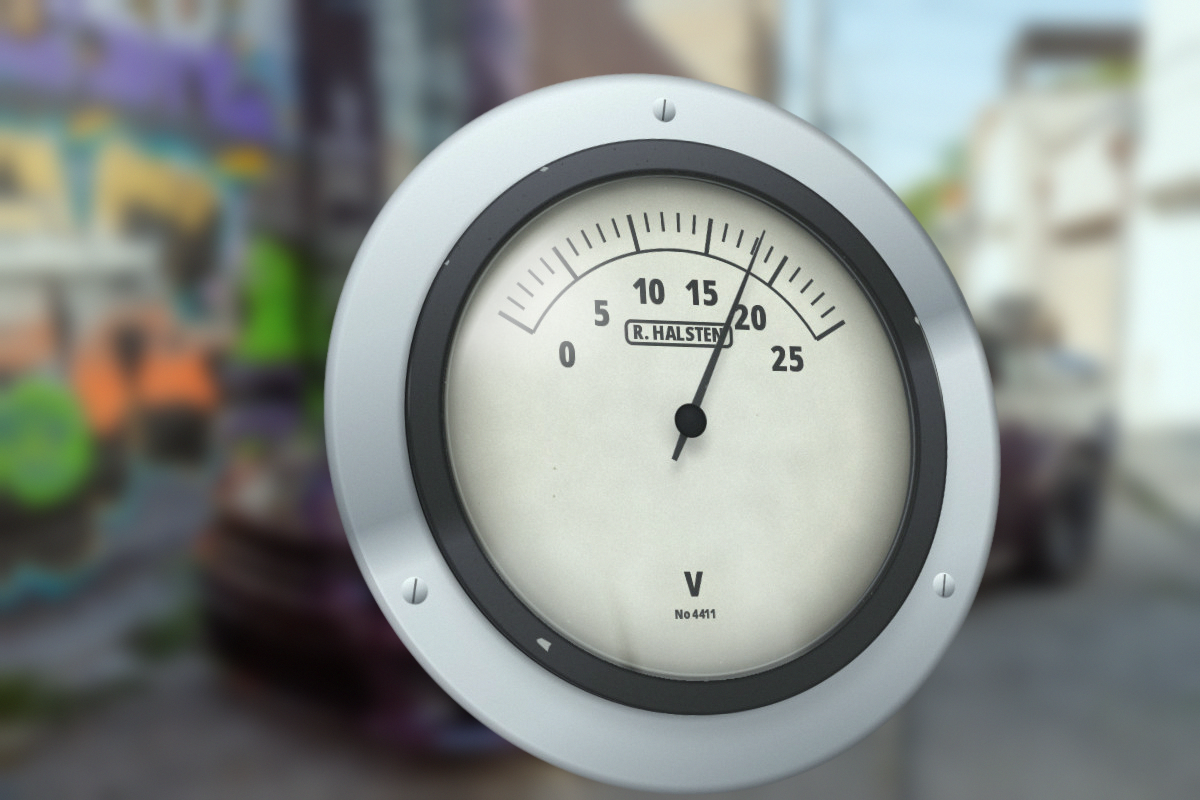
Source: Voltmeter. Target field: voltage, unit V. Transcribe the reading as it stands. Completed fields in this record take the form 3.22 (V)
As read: 18 (V)
